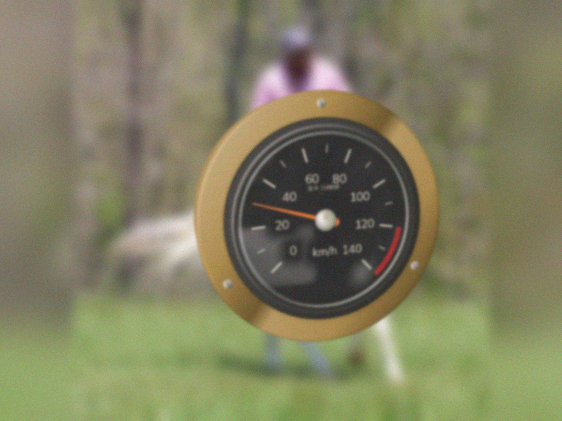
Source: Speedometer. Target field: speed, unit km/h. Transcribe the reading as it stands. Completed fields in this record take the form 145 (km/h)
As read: 30 (km/h)
